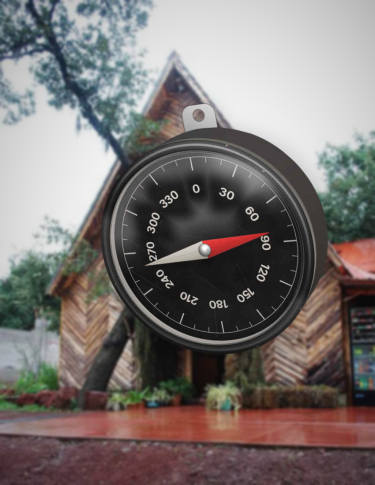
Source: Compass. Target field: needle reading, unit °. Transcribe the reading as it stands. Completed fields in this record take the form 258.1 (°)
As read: 80 (°)
